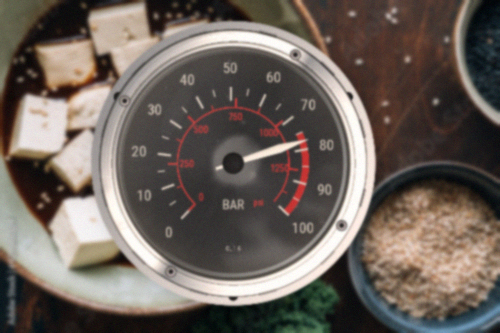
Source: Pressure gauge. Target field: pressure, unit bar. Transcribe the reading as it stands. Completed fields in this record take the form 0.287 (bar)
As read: 77.5 (bar)
